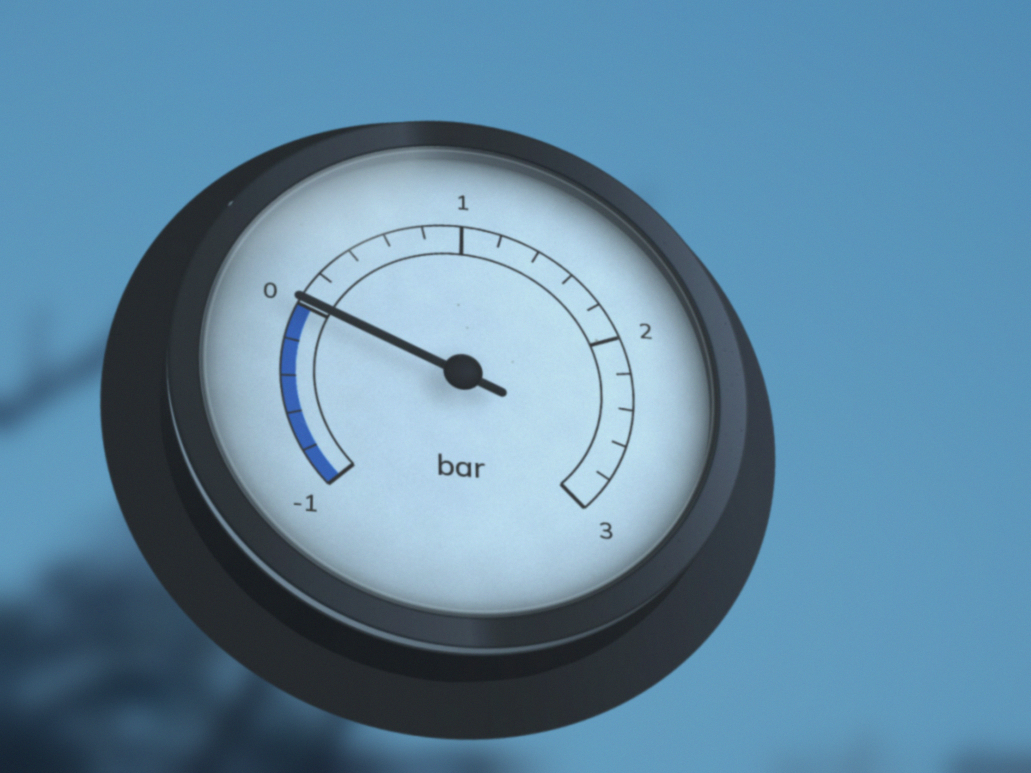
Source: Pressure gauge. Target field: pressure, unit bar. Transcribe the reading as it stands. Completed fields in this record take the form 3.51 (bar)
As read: 0 (bar)
